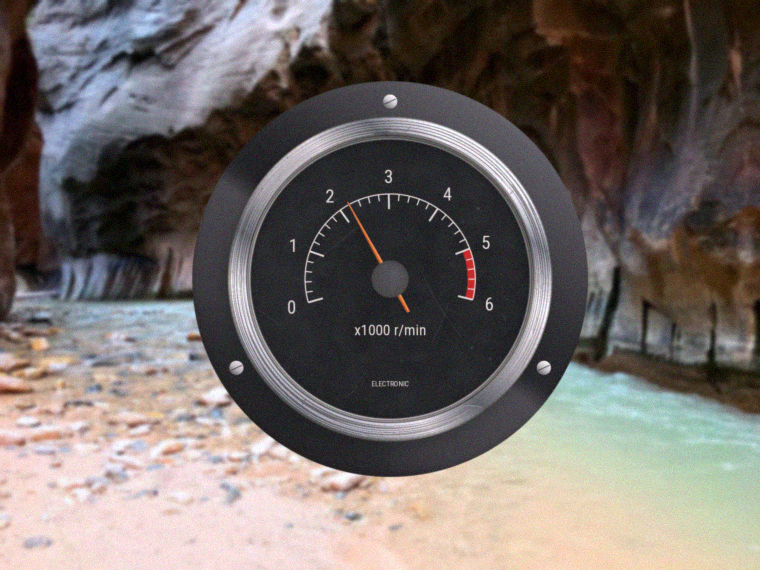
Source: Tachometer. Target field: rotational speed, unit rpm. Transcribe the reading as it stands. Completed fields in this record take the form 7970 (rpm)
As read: 2200 (rpm)
